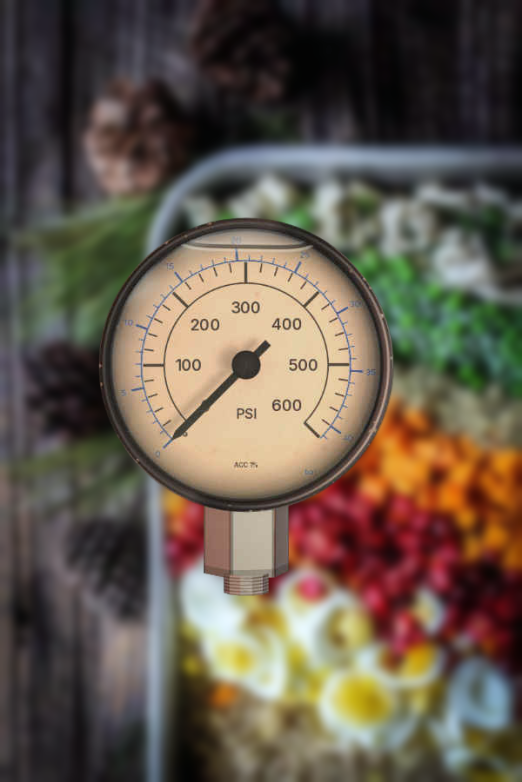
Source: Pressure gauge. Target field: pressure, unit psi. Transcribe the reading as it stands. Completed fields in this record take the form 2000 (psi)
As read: 0 (psi)
